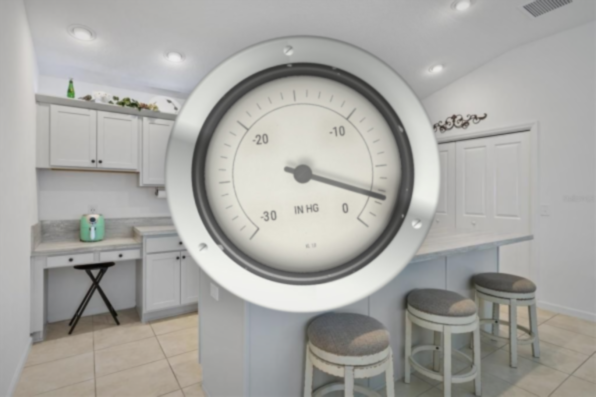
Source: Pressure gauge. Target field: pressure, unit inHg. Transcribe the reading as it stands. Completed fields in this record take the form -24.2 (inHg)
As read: -2.5 (inHg)
